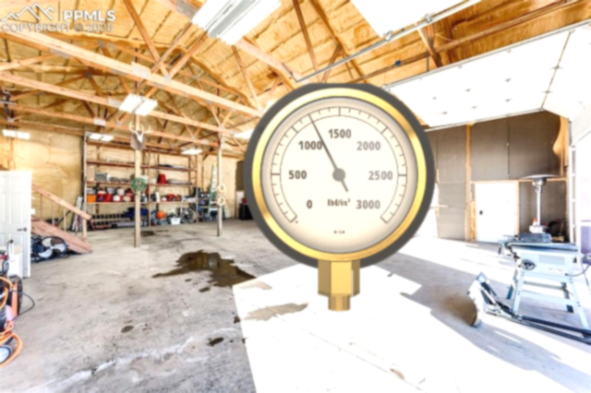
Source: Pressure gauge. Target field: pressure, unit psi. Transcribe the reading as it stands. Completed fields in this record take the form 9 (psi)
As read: 1200 (psi)
